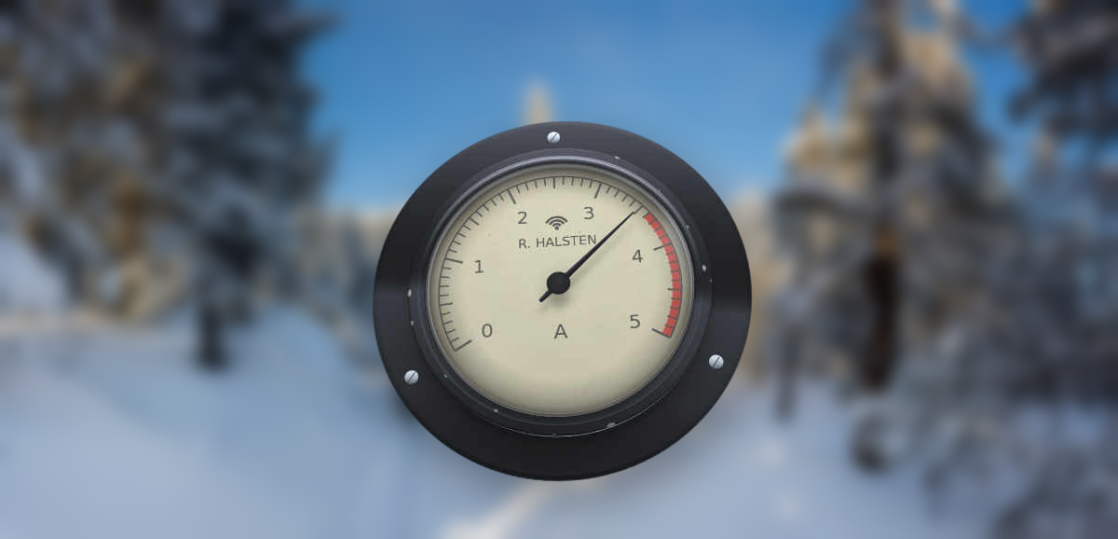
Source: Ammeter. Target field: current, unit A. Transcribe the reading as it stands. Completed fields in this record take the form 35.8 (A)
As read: 3.5 (A)
